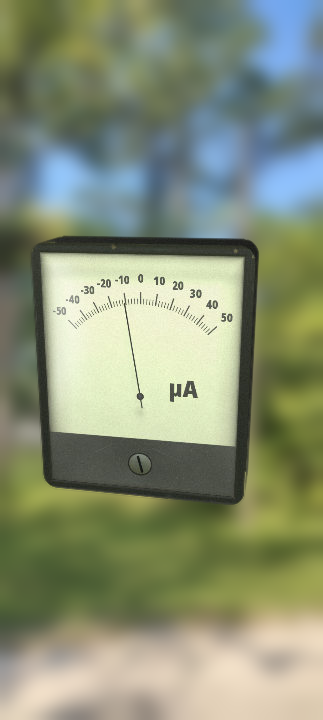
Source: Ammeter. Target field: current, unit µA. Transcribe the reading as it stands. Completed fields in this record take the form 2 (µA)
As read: -10 (µA)
